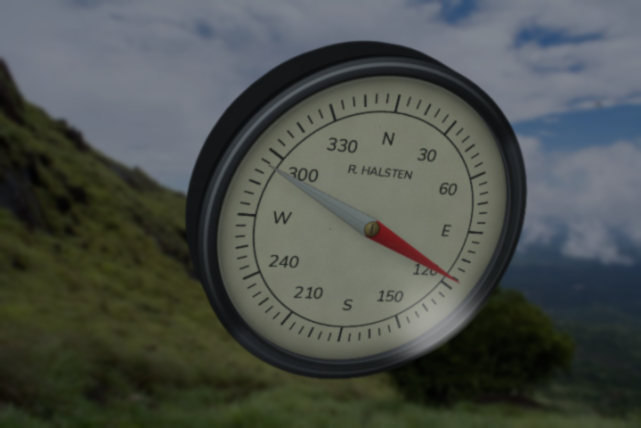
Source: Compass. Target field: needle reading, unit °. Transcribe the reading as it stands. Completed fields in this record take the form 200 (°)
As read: 115 (°)
